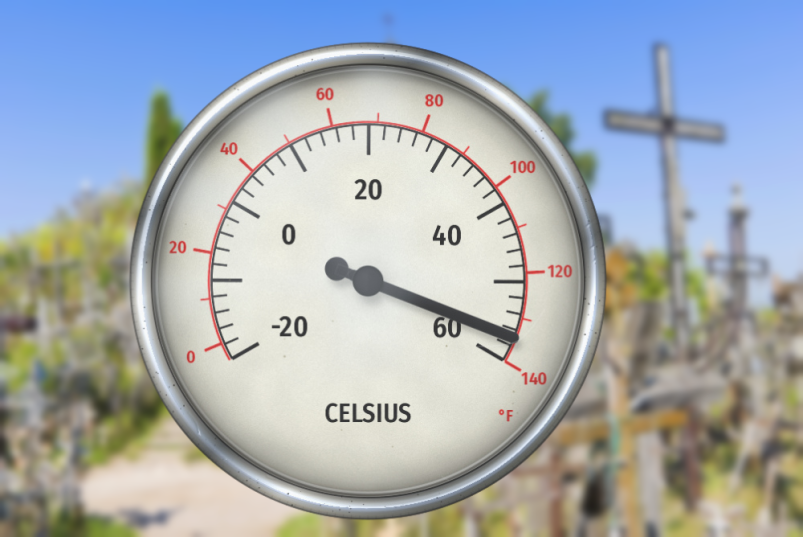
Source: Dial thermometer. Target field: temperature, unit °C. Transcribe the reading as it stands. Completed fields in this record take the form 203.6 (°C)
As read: 57 (°C)
